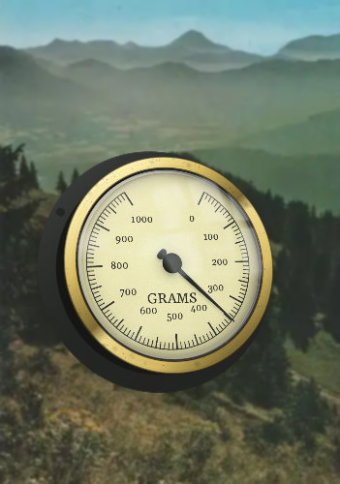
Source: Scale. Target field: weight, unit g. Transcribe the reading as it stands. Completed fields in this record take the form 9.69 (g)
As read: 350 (g)
